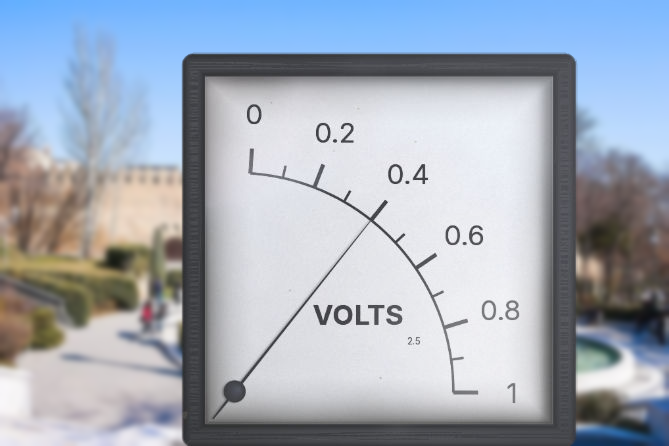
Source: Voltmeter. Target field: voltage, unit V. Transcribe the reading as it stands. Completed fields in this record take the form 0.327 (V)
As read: 0.4 (V)
